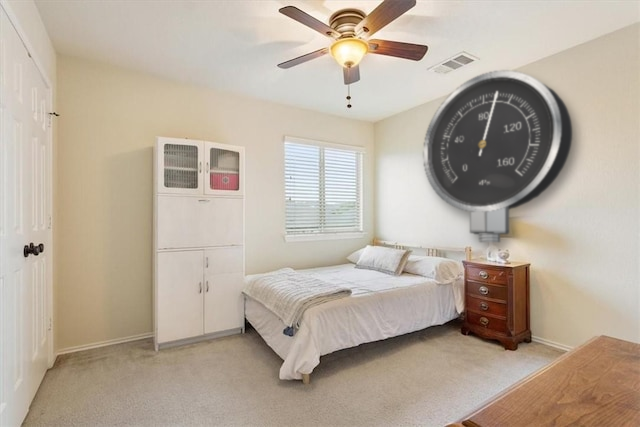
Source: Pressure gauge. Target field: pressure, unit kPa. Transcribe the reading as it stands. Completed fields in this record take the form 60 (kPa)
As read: 90 (kPa)
